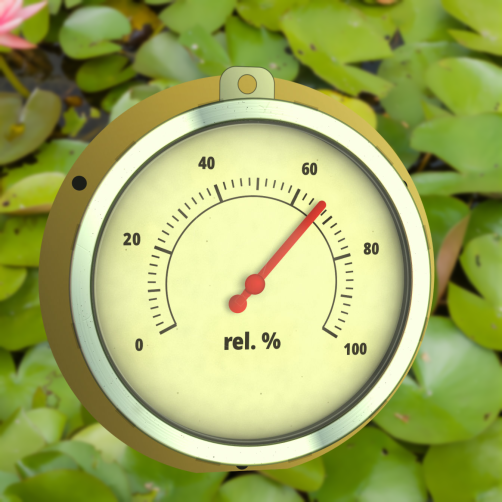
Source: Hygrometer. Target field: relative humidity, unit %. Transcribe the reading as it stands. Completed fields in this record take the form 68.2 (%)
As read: 66 (%)
